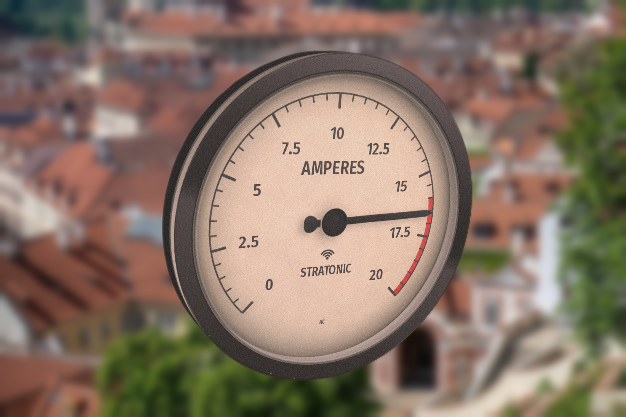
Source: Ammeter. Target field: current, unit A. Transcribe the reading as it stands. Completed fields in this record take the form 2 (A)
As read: 16.5 (A)
